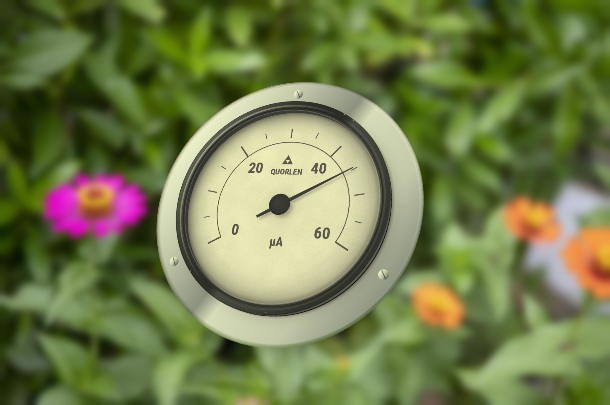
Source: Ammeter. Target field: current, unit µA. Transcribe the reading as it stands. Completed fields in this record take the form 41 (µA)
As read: 45 (µA)
